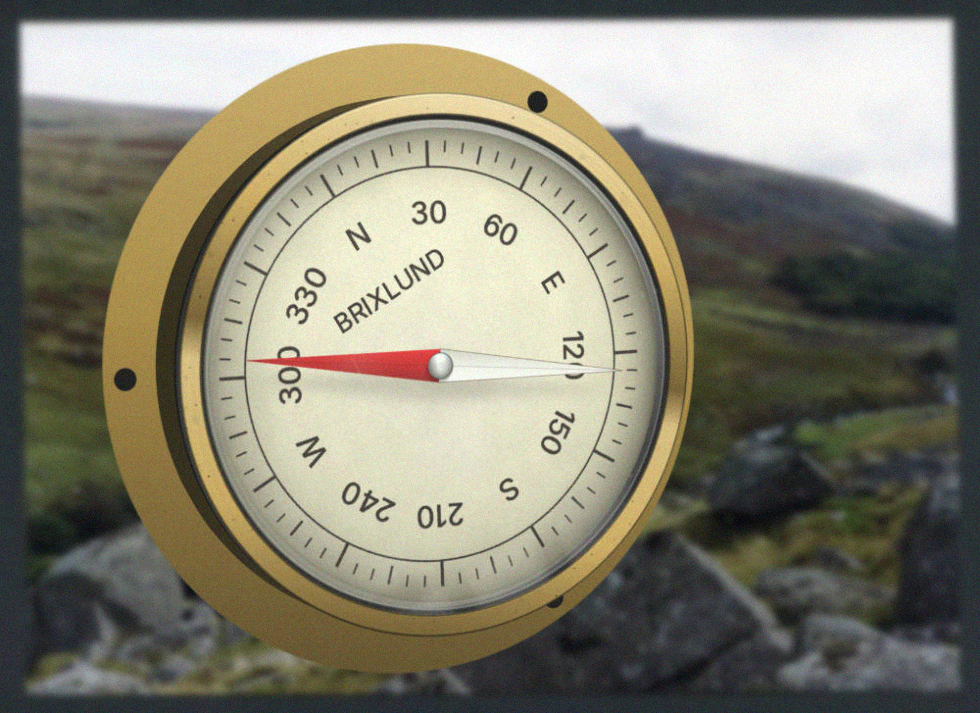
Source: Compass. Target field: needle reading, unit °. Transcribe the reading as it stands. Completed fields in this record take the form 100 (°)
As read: 305 (°)
